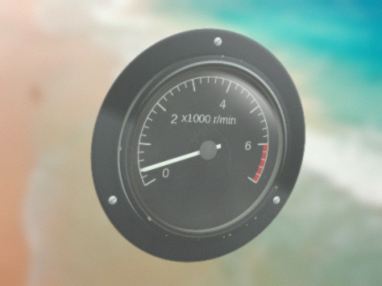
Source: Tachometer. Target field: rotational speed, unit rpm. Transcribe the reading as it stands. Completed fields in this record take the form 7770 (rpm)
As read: 400 (rpm)
